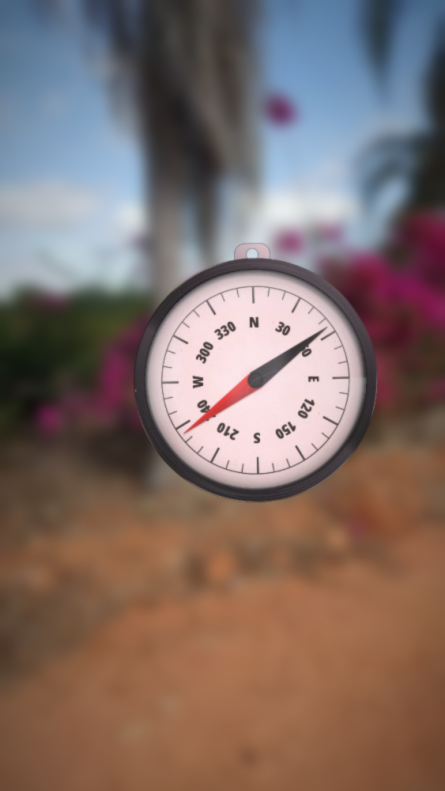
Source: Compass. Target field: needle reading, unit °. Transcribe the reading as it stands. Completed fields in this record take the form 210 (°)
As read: 235 (°)
